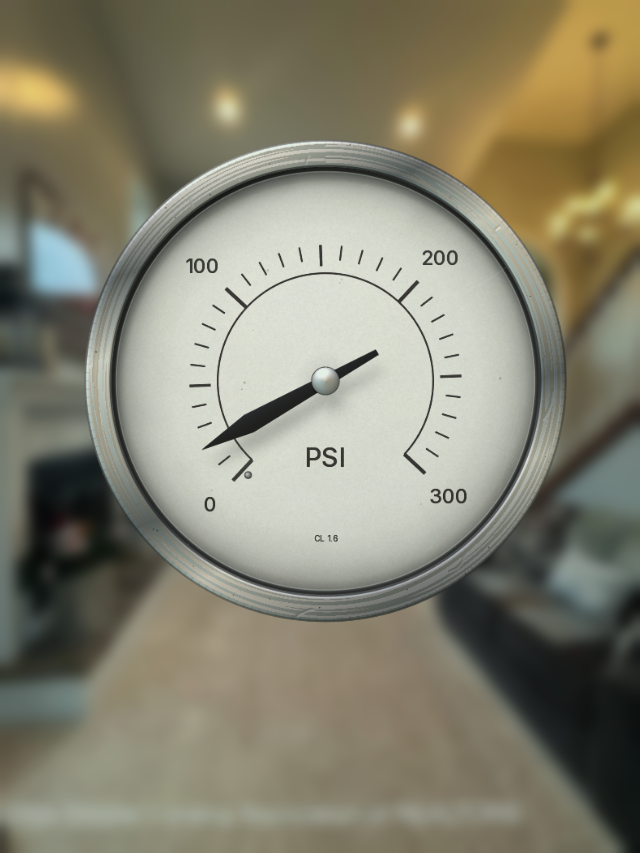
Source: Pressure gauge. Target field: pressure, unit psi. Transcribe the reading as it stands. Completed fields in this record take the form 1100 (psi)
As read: 20 (psi)
